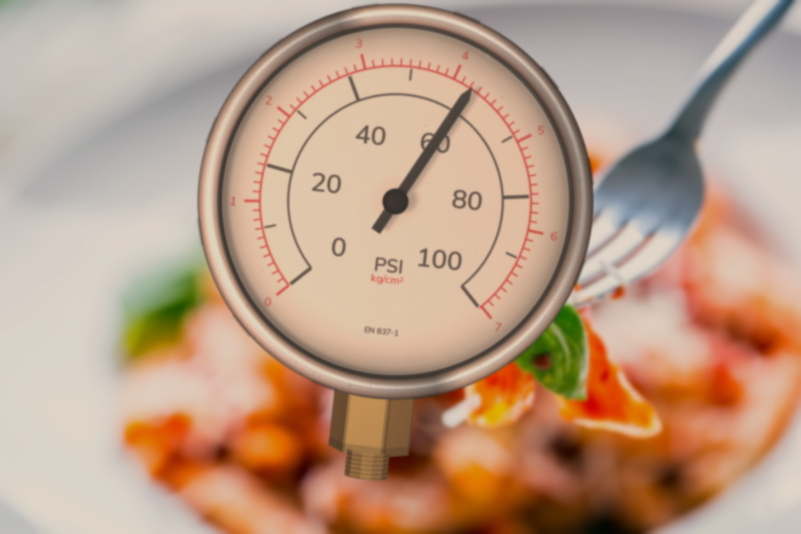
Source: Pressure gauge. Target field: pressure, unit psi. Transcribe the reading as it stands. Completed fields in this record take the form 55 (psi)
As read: 60 (psi)
